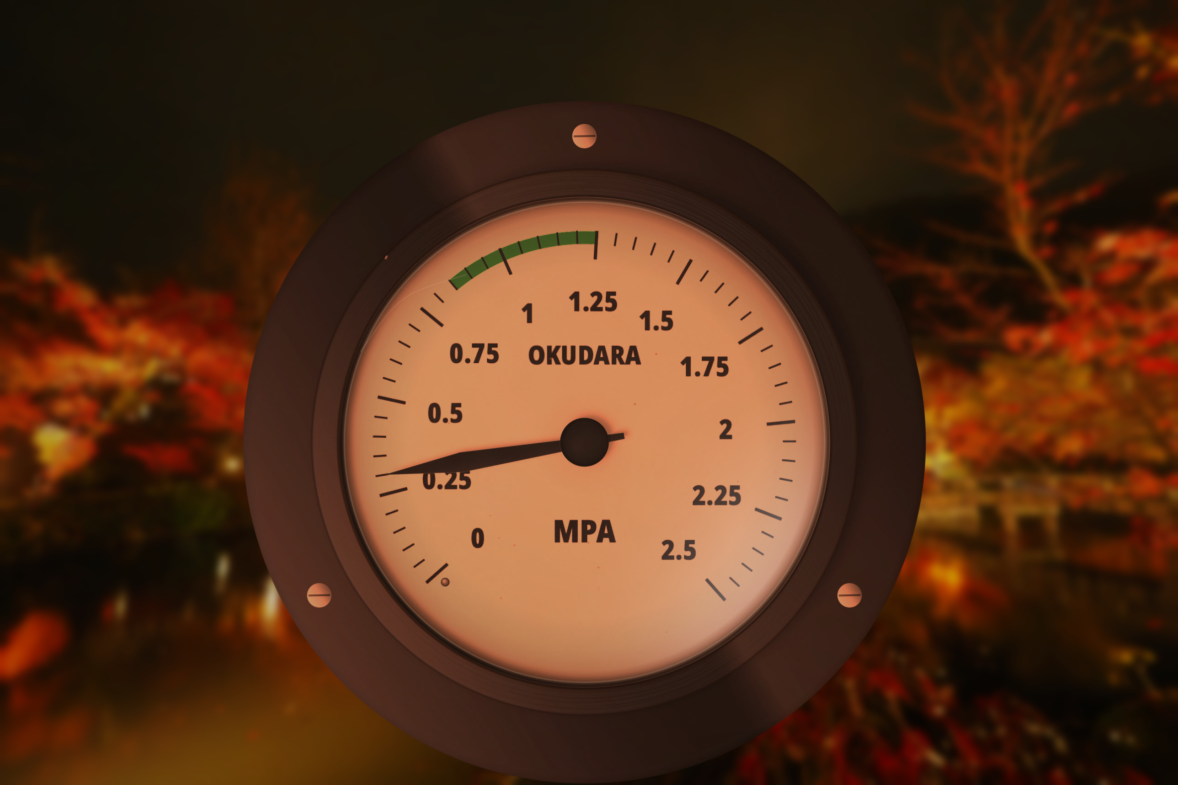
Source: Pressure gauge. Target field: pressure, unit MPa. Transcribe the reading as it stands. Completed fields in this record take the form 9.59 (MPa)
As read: 0.3 (MPa)
